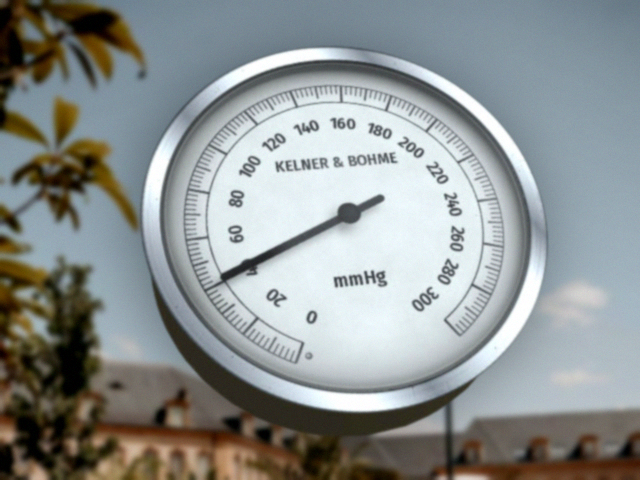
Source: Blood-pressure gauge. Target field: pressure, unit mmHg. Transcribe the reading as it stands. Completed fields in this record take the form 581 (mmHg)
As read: 40 (mmHg)
